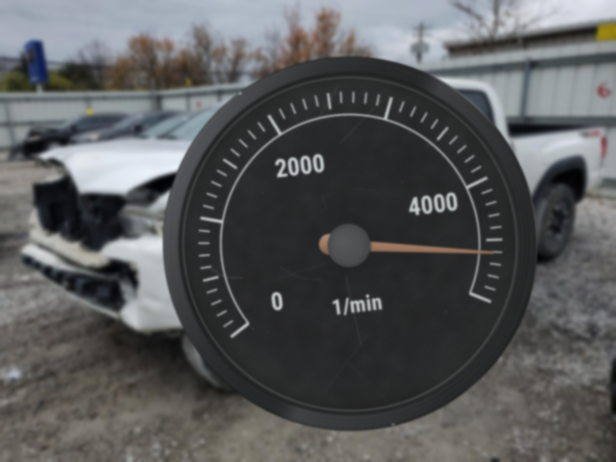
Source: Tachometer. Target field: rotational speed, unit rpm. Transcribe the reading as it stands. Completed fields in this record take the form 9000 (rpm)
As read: 4600 (rpm)
